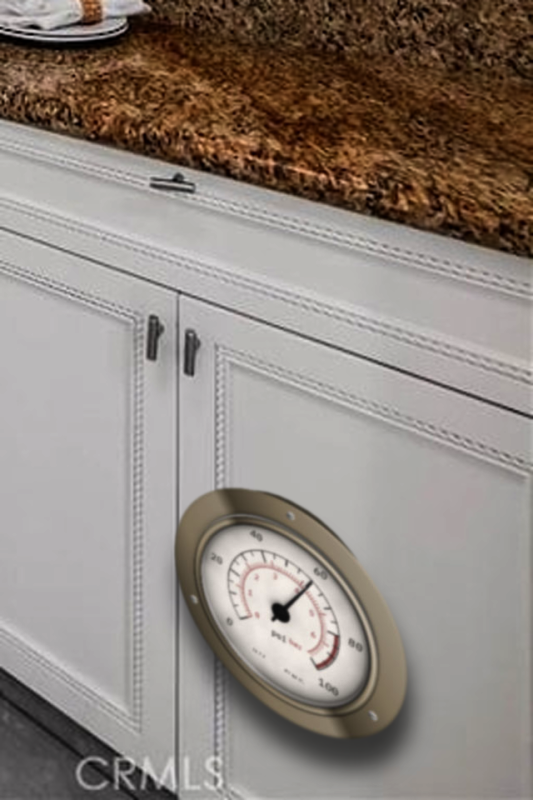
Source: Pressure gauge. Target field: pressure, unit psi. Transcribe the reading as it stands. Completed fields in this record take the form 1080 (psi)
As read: 60 (psi)
